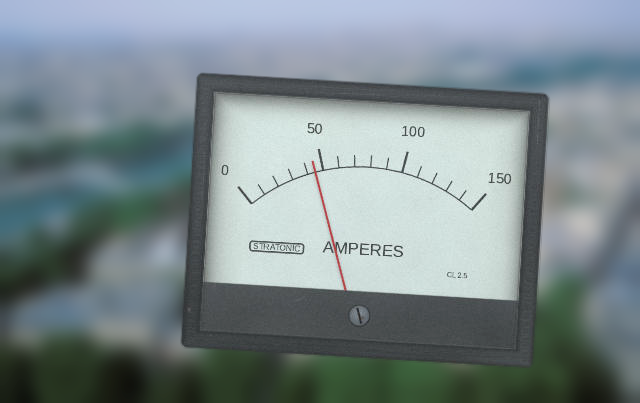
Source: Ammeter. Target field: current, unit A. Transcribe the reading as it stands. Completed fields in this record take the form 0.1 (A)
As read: 45 (A)
